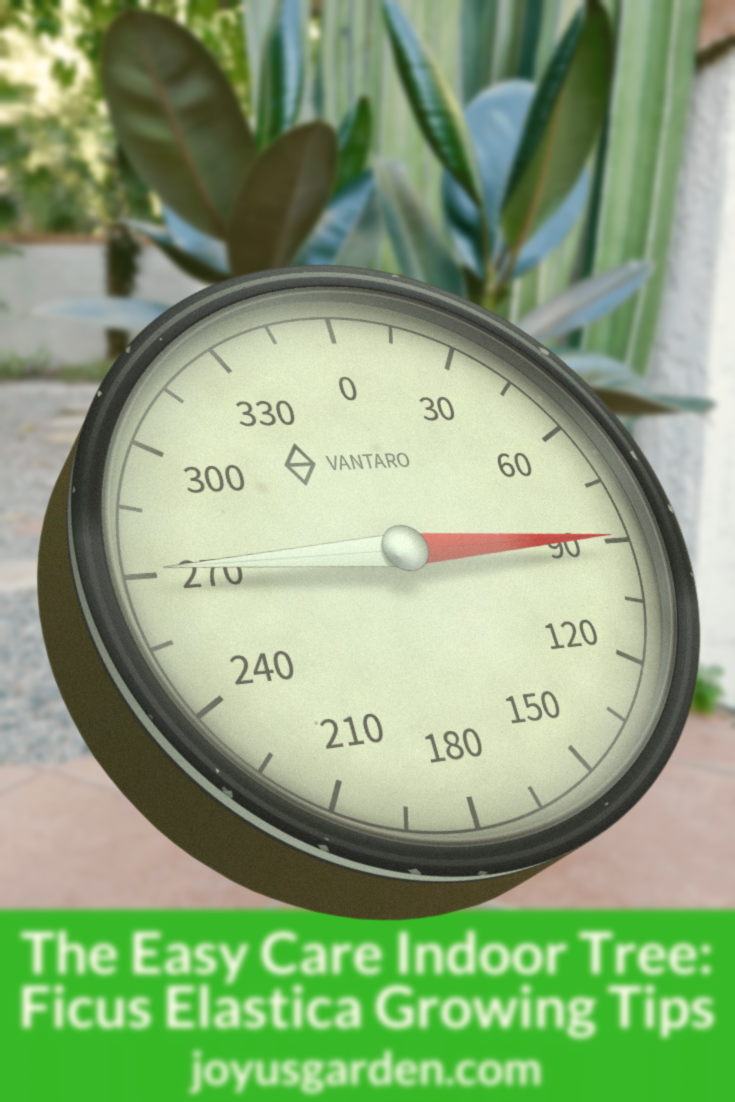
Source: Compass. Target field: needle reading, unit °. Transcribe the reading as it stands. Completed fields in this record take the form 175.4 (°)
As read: 90 (°)
